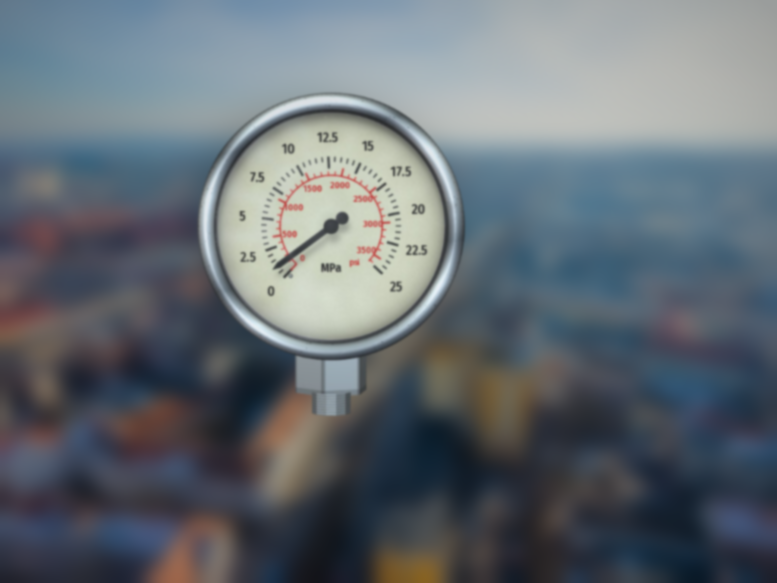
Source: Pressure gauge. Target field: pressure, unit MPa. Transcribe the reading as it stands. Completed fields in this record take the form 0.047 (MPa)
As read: 1 (MPa)
